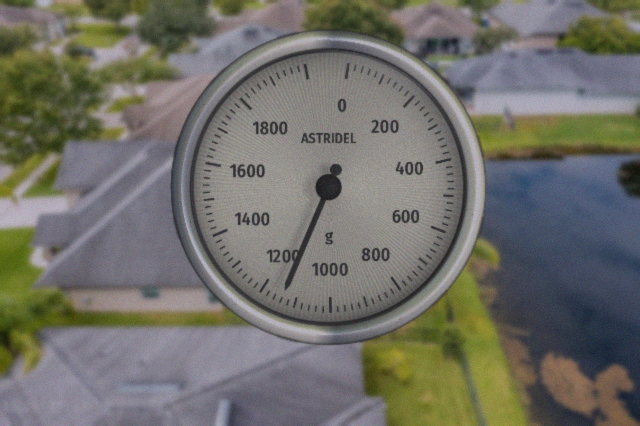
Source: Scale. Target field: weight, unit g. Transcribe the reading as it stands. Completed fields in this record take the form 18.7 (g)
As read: 1140 (g)
